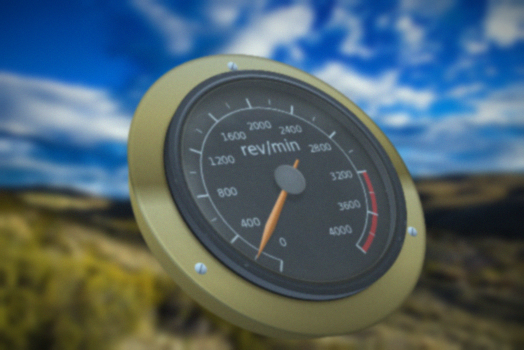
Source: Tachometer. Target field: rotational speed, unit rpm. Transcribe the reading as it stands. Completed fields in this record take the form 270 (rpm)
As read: 200 (rpm)
